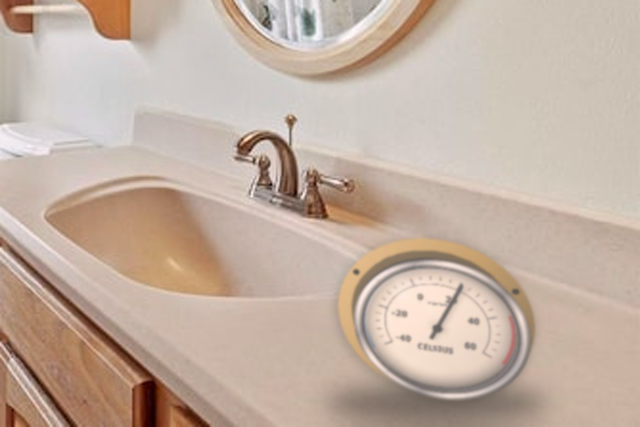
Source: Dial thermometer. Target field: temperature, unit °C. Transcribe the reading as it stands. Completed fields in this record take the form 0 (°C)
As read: 20 (°C)
